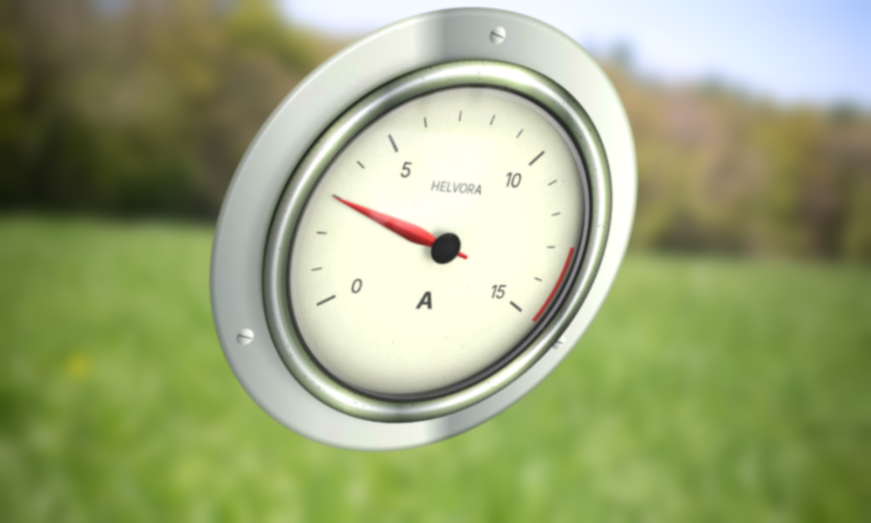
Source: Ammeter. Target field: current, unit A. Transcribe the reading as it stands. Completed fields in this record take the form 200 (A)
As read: 3 (A)
